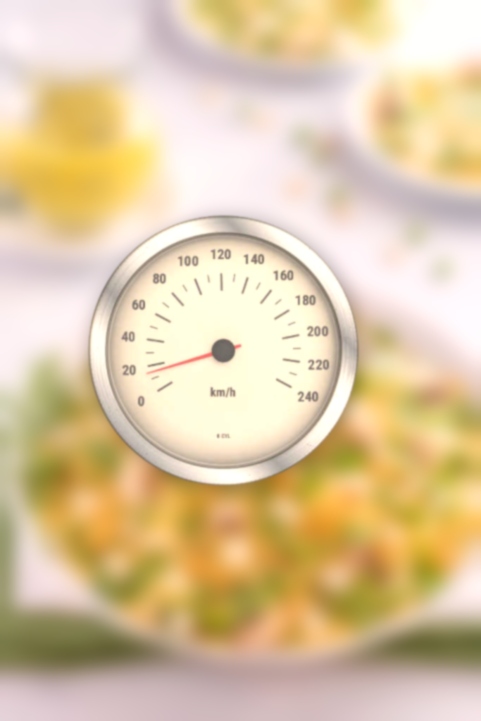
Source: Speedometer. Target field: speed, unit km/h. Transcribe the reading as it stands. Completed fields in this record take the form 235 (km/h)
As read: 15 (km/h)
